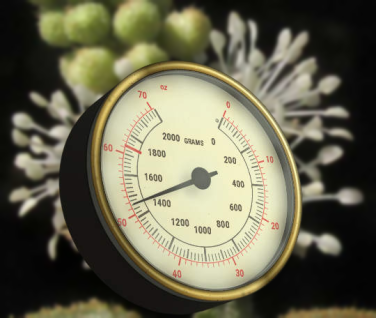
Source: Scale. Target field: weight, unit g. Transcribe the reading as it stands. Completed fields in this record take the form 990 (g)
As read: 1460 (g)
